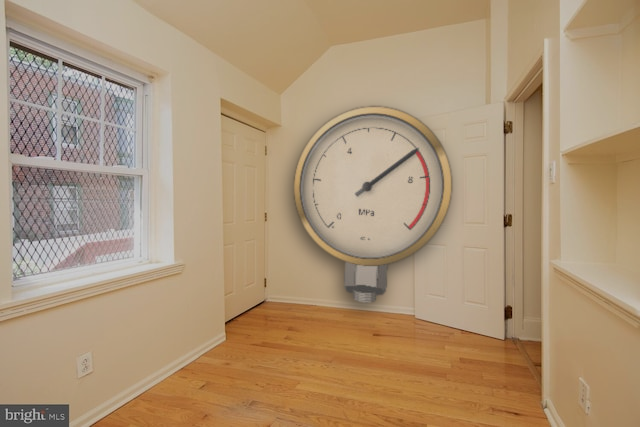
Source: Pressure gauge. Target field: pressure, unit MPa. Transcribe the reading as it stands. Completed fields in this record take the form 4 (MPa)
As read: 7 (MPa)
